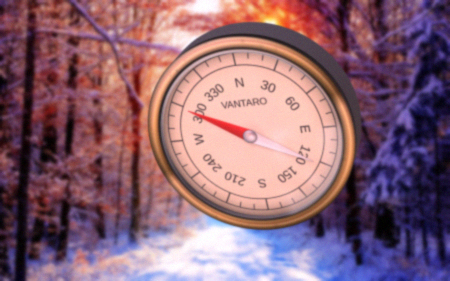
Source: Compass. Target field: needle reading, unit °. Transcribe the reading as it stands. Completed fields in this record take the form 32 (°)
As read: 300 (°)
